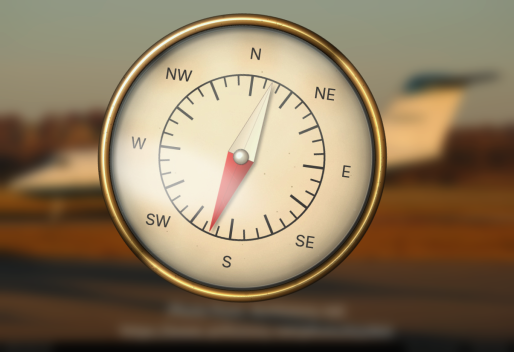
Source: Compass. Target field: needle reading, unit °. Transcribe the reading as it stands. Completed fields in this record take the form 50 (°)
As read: 195 (°)
